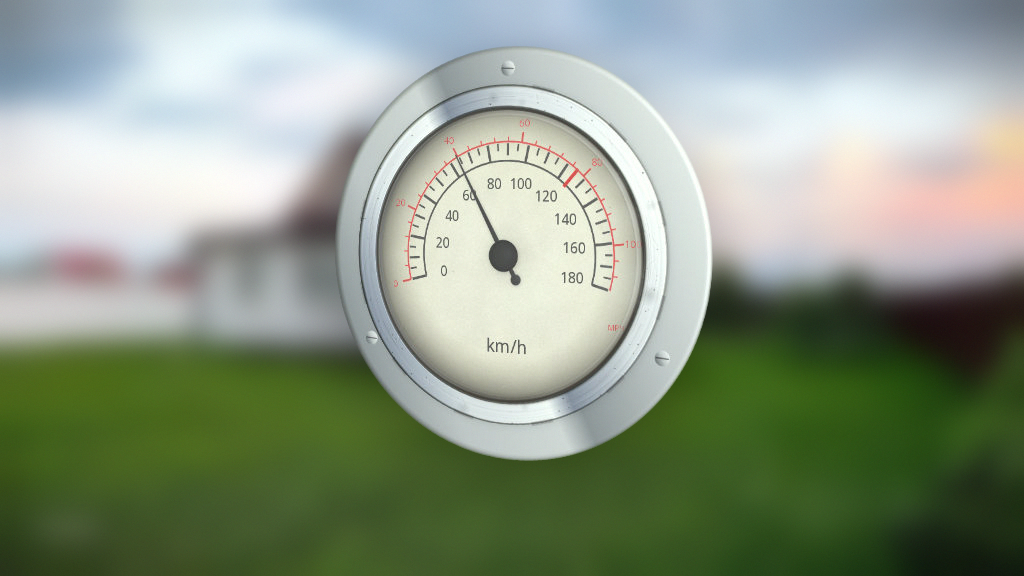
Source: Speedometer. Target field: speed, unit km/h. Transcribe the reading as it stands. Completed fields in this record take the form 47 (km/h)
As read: 65 (km/h)
